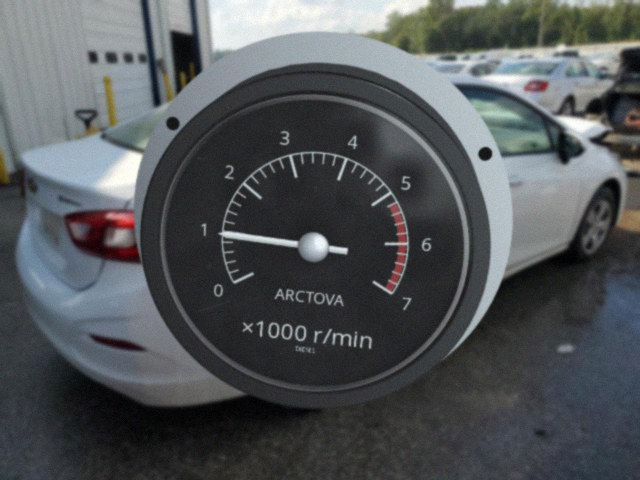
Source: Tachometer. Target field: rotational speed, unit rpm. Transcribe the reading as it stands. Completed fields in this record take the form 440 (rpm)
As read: 1000 (rpm)
